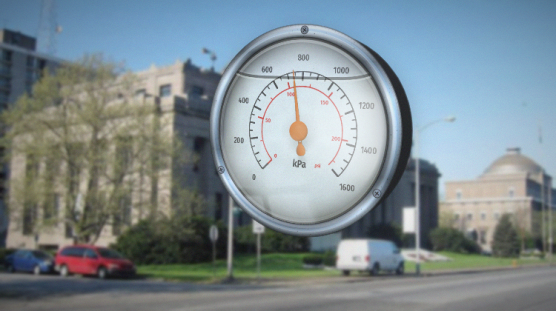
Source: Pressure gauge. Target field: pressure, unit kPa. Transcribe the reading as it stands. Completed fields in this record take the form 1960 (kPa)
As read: 750 (kPa)
